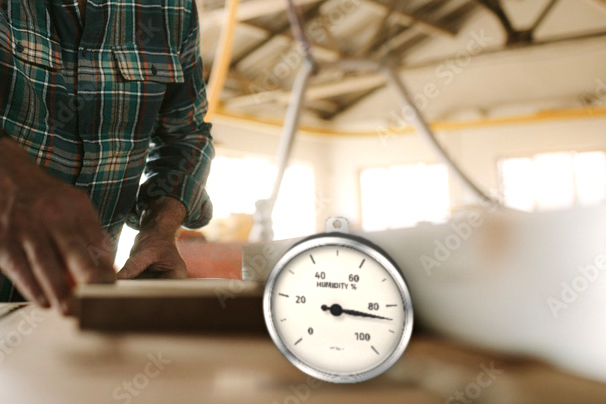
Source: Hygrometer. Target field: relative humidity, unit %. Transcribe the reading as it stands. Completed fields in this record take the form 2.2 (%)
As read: 85 (%)
